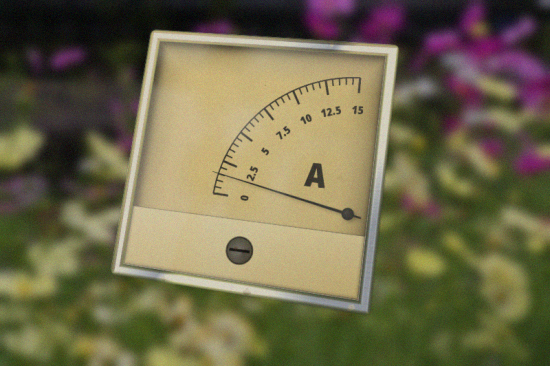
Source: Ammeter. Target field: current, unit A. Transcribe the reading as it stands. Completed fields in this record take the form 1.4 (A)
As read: 1.5 (A)
